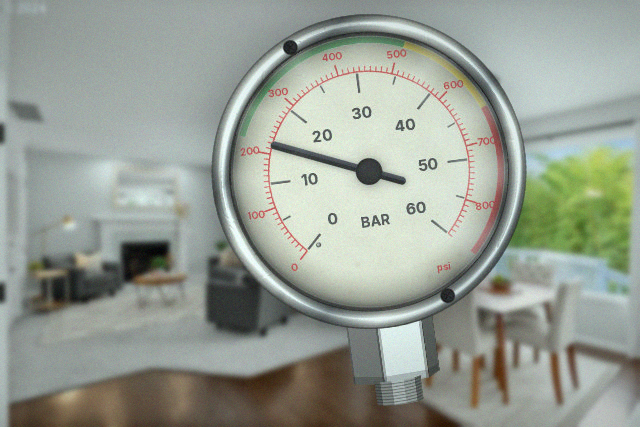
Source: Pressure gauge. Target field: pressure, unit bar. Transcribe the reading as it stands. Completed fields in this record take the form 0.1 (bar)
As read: 15 (bar)
